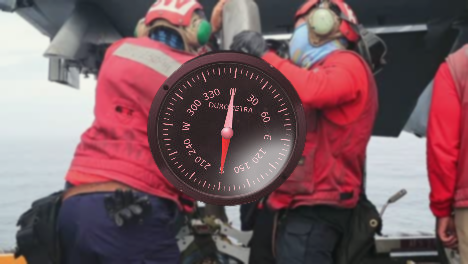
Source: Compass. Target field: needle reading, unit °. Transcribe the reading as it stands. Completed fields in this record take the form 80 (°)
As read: 180 (°)
